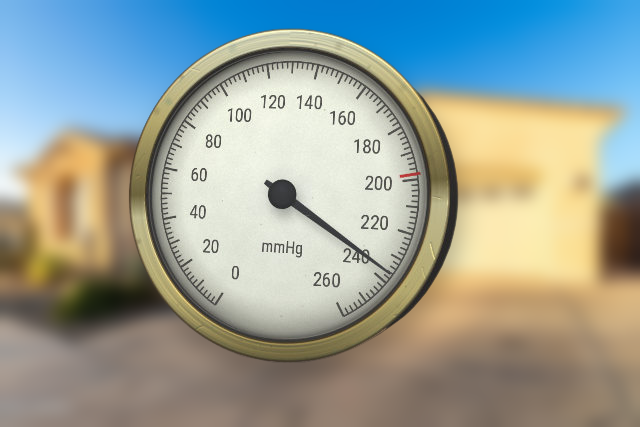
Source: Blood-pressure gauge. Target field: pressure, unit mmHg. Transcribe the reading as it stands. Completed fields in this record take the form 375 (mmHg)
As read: 236 (mmHg)
